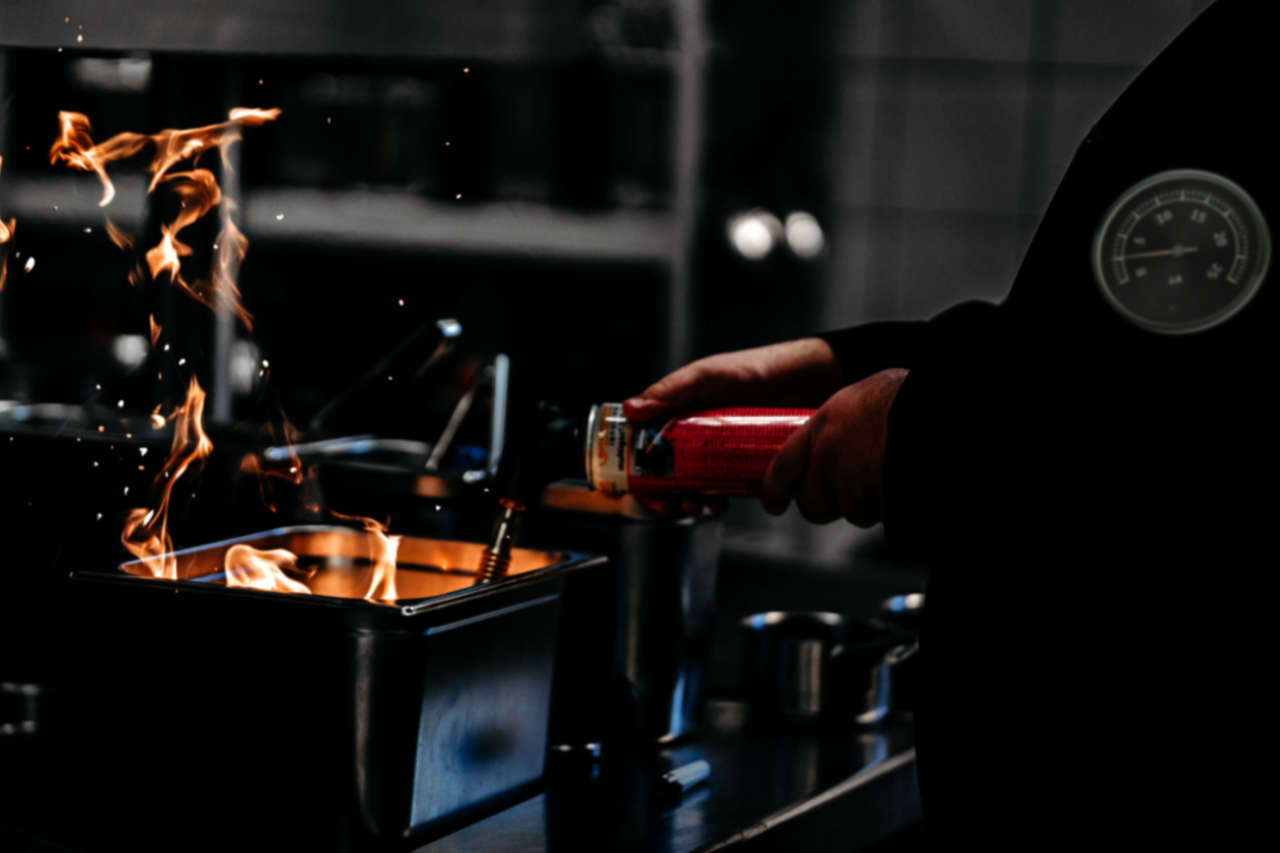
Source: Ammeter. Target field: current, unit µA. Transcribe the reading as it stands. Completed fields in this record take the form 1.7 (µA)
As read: 2.5 (µA)
